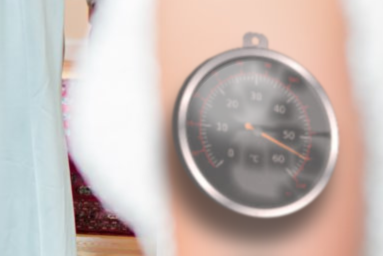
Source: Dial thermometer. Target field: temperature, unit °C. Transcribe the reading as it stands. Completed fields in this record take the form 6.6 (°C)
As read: 55 (°C)
